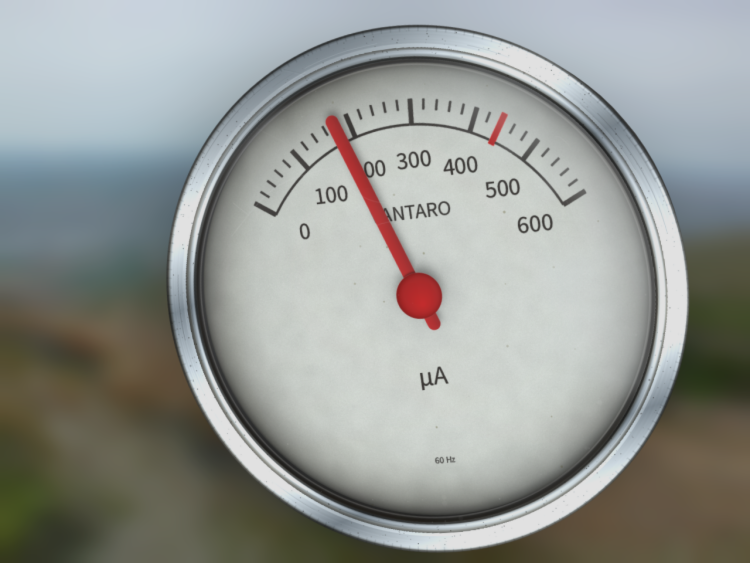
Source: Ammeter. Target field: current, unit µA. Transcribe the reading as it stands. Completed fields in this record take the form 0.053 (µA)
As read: 180 (µA)
